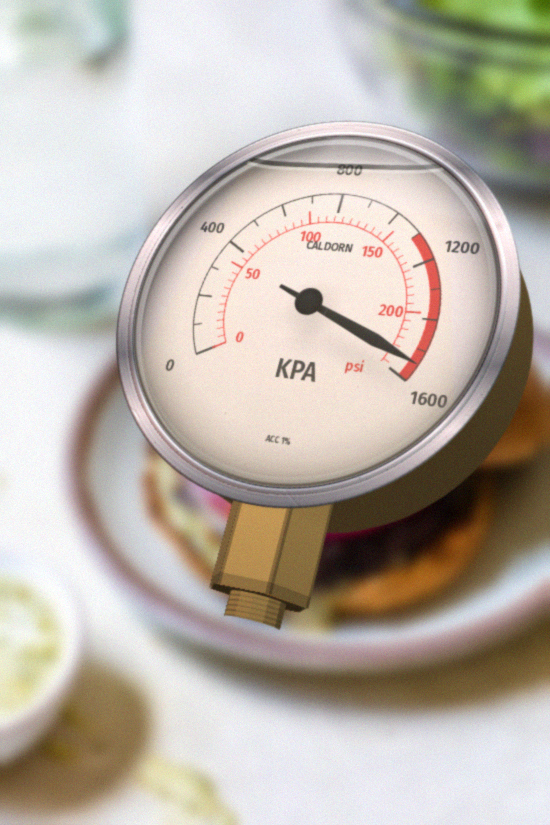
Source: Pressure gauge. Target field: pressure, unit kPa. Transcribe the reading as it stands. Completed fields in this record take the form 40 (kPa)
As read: 1550 (kPa)
